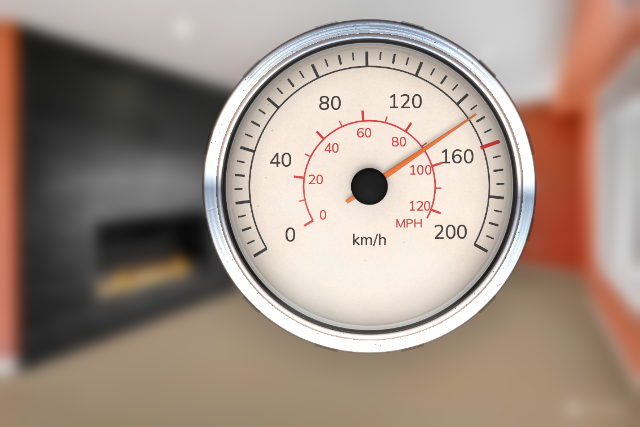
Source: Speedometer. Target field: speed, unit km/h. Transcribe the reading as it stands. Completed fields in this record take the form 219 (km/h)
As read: 147.5 (km/h)
